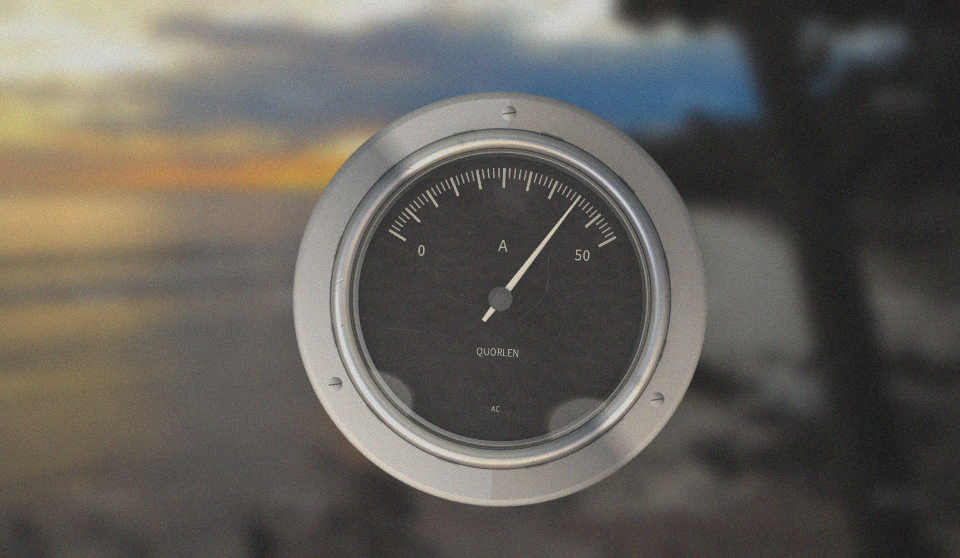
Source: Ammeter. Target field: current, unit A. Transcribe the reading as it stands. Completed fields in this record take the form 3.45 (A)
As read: 40 (A)
